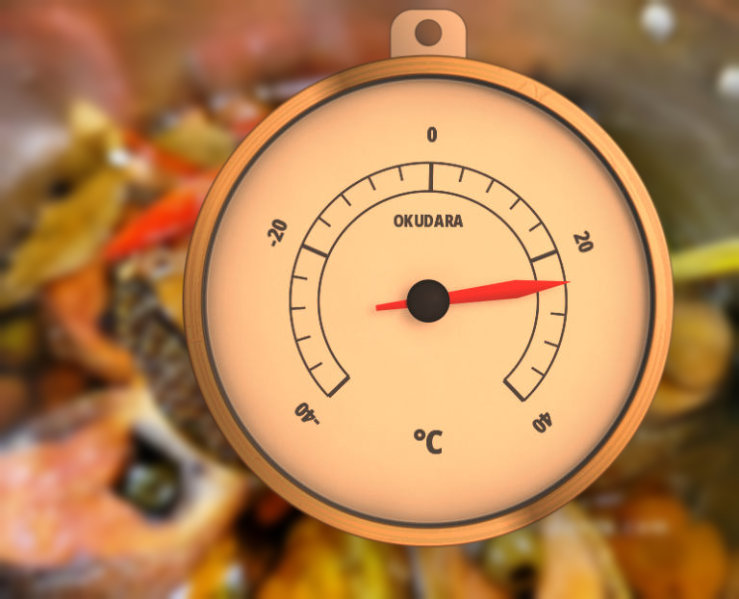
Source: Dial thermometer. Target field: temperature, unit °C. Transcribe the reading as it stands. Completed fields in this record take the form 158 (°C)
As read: 24 (°C)
